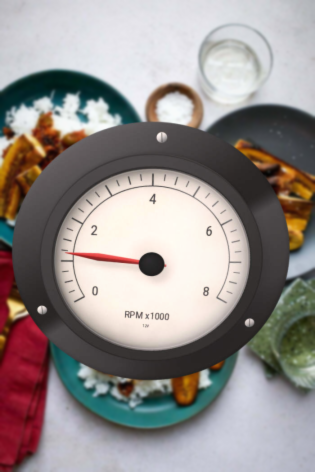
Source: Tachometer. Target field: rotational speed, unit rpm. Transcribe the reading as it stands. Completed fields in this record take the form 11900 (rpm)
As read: 1250 (rpm)
